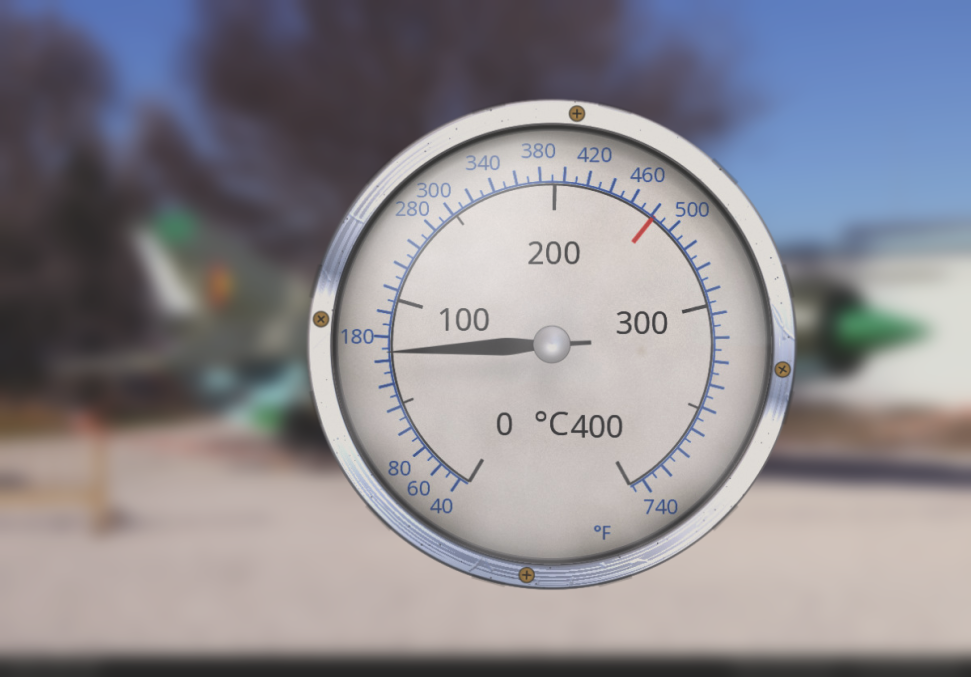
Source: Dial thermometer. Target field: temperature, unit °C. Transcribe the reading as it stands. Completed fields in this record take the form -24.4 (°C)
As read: 75 (°C)
